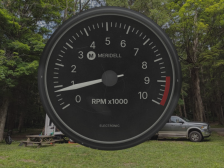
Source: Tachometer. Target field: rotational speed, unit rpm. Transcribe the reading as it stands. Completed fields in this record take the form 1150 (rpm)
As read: 800 (rpm)
